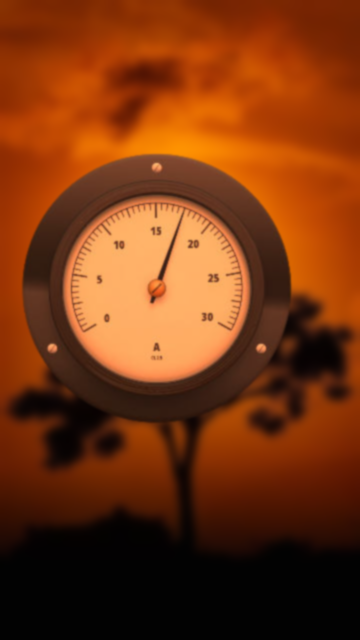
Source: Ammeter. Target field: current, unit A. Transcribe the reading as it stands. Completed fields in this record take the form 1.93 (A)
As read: 17.5 (A)
